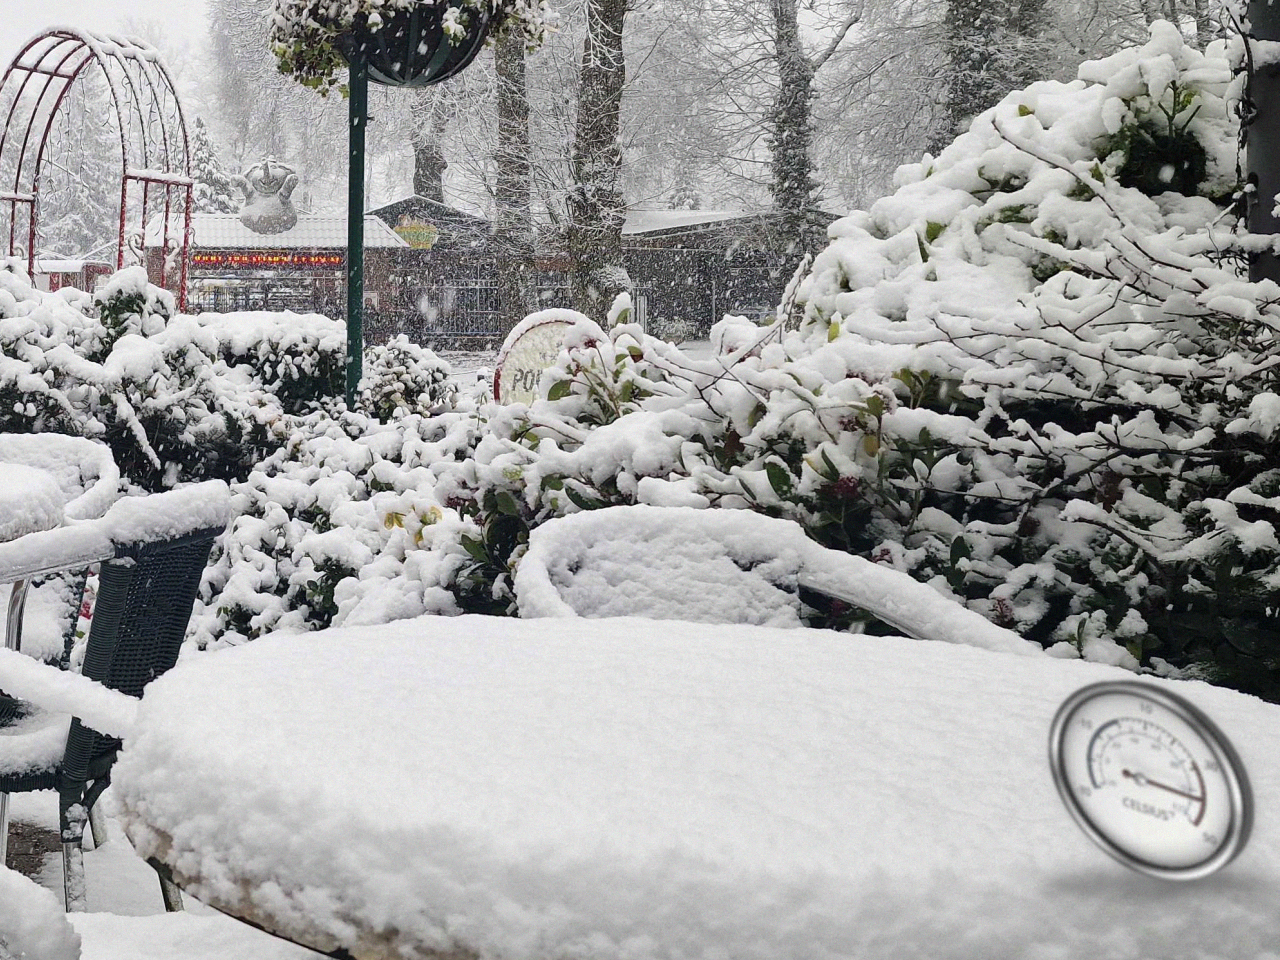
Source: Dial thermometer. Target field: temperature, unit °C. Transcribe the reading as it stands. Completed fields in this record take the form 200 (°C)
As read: 40 (°C)
